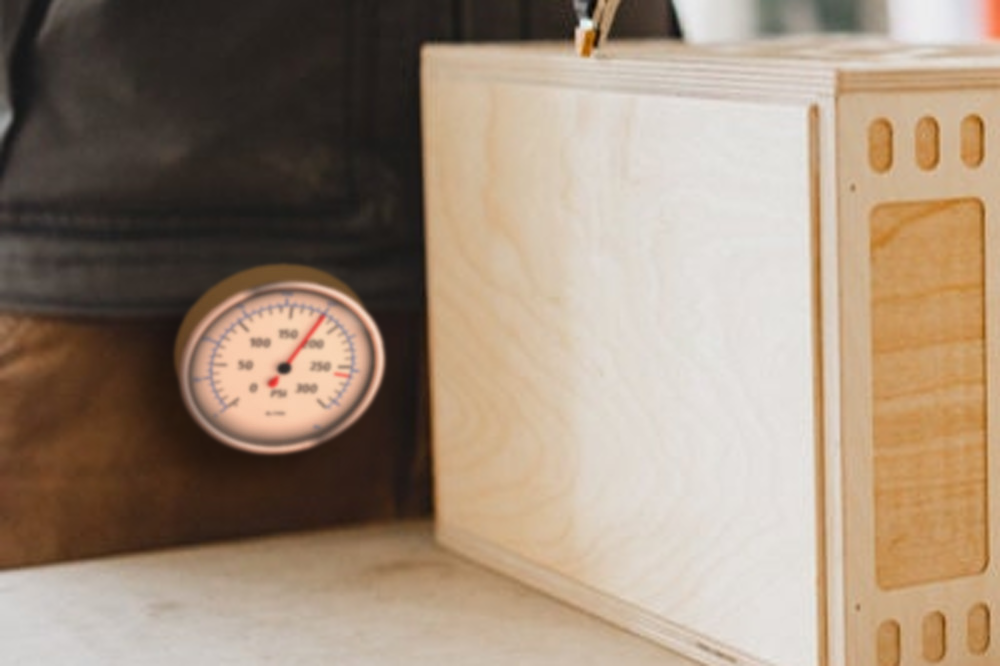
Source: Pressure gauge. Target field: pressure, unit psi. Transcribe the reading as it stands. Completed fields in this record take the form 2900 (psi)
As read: 180 (psi)
